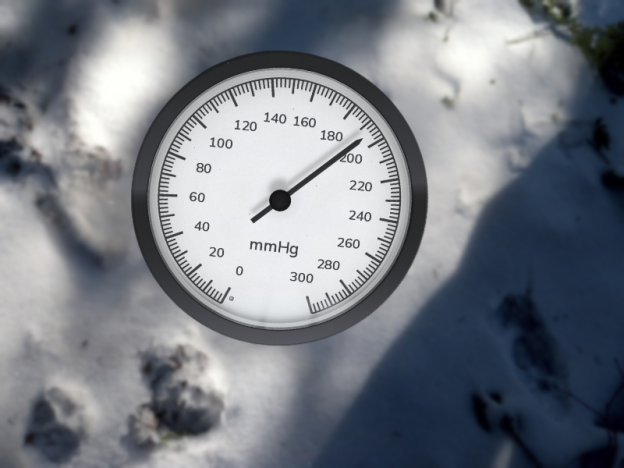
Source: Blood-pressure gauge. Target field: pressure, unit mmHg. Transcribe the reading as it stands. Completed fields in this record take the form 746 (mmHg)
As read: 194 (mmHg)
